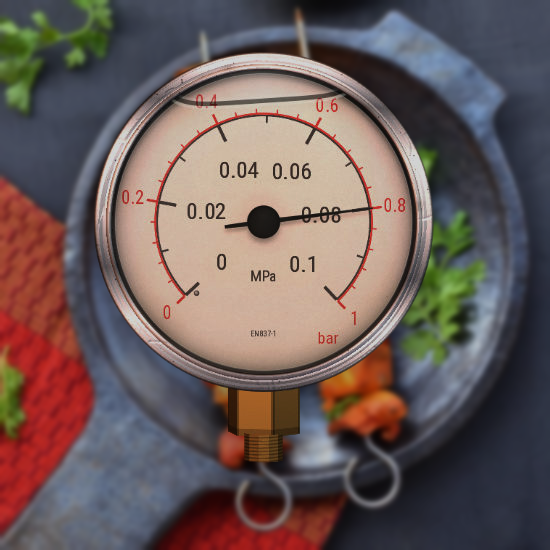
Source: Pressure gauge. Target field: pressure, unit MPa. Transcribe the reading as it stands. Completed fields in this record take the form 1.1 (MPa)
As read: 0.08 (MPa)
